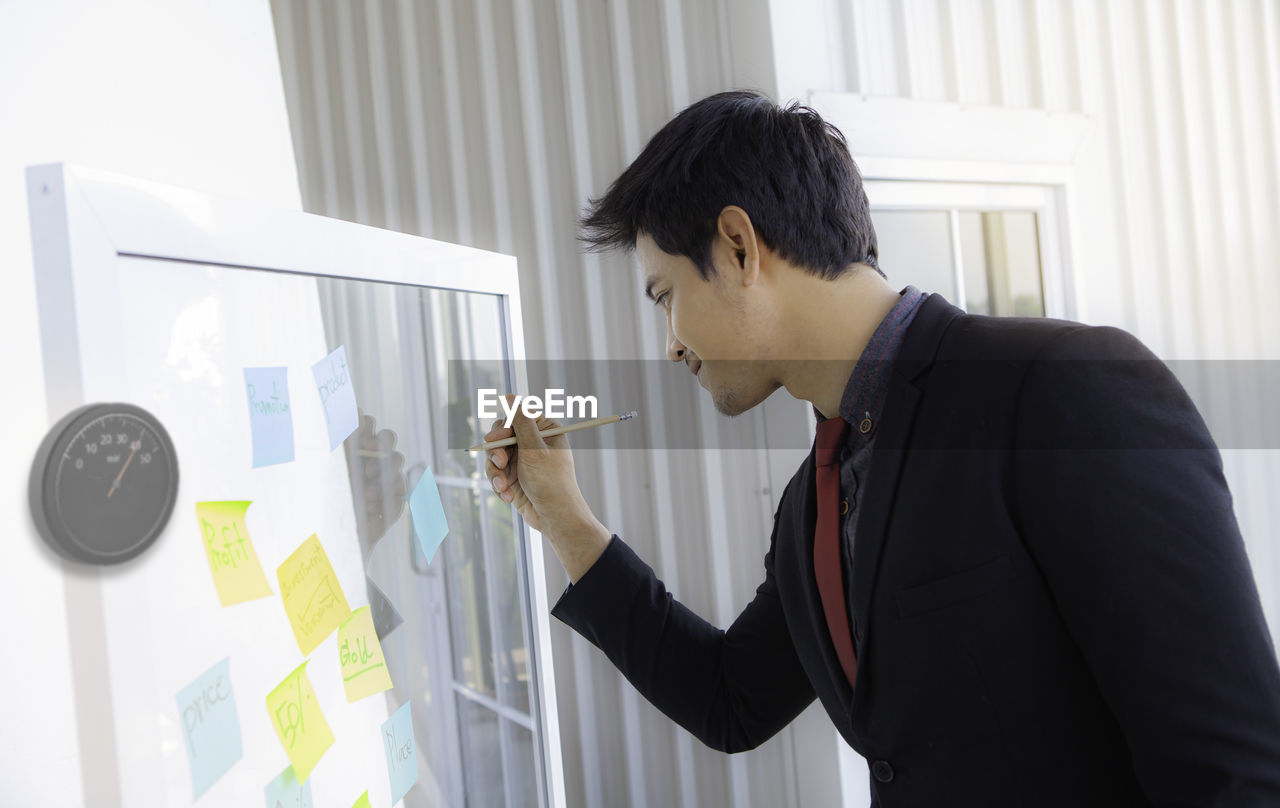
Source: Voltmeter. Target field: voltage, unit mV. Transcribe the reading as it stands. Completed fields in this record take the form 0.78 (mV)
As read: 40 (mV)
